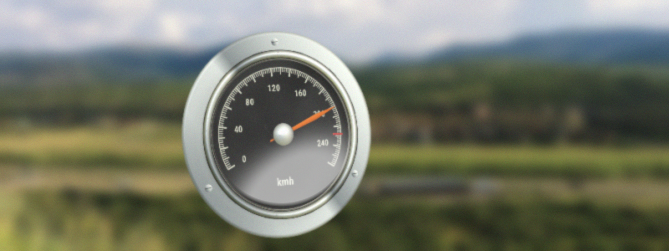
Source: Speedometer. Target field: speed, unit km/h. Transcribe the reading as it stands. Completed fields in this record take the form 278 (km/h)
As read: 200 (km/h)
